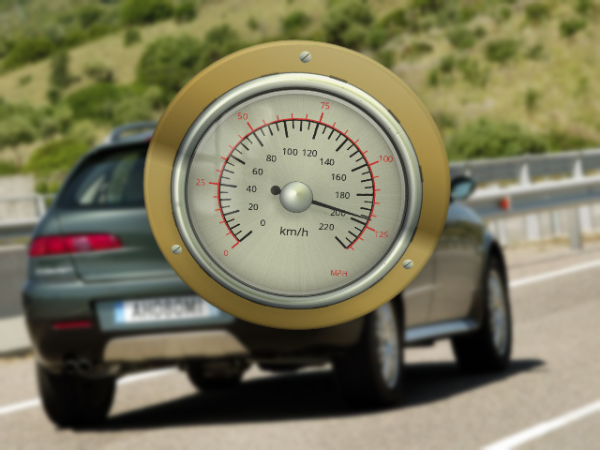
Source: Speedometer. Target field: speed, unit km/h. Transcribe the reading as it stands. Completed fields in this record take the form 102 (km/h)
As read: 195 (km/h)
